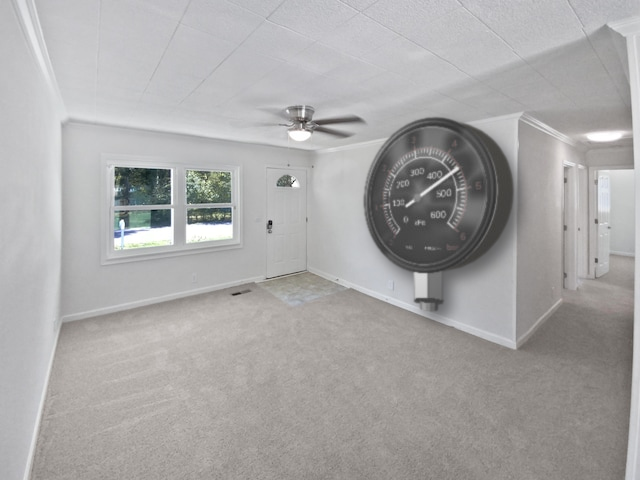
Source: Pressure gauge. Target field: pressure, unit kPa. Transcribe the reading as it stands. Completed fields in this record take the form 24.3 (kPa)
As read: 450 (kPa)
